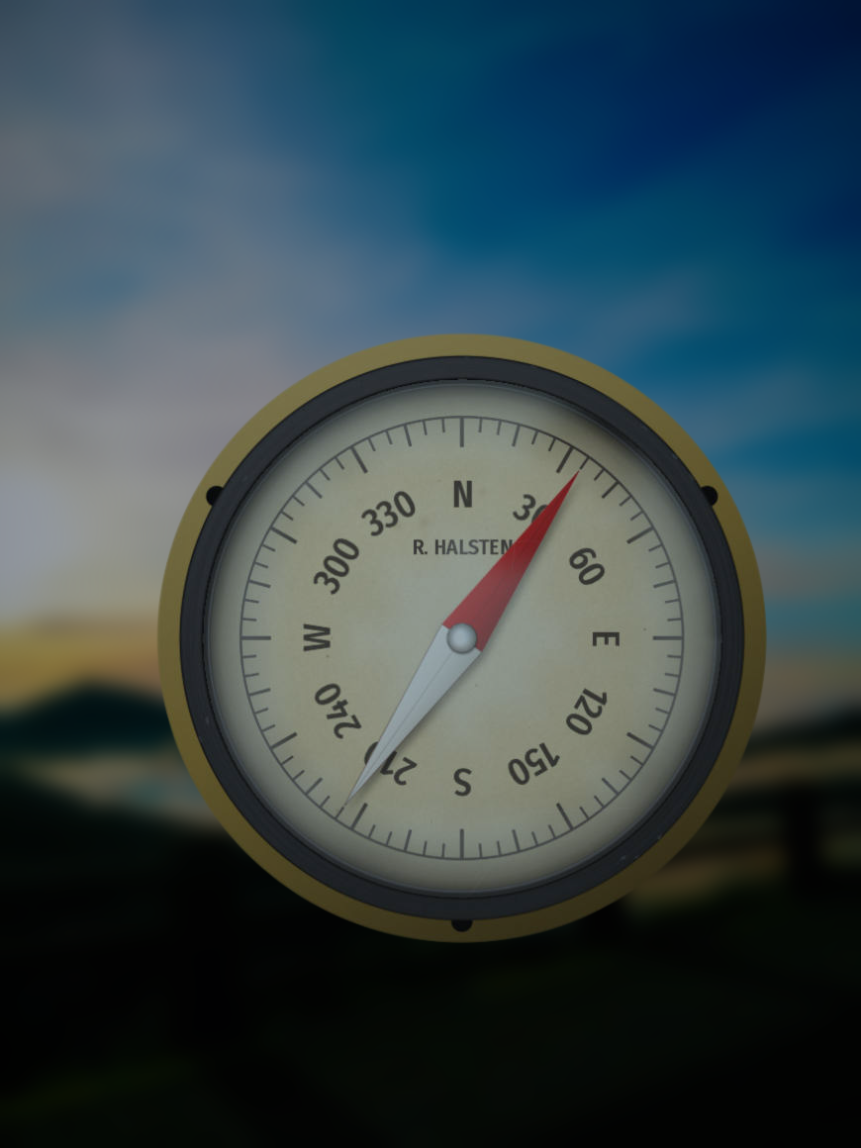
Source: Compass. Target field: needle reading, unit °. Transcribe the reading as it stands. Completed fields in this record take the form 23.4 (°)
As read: 35 (°)
